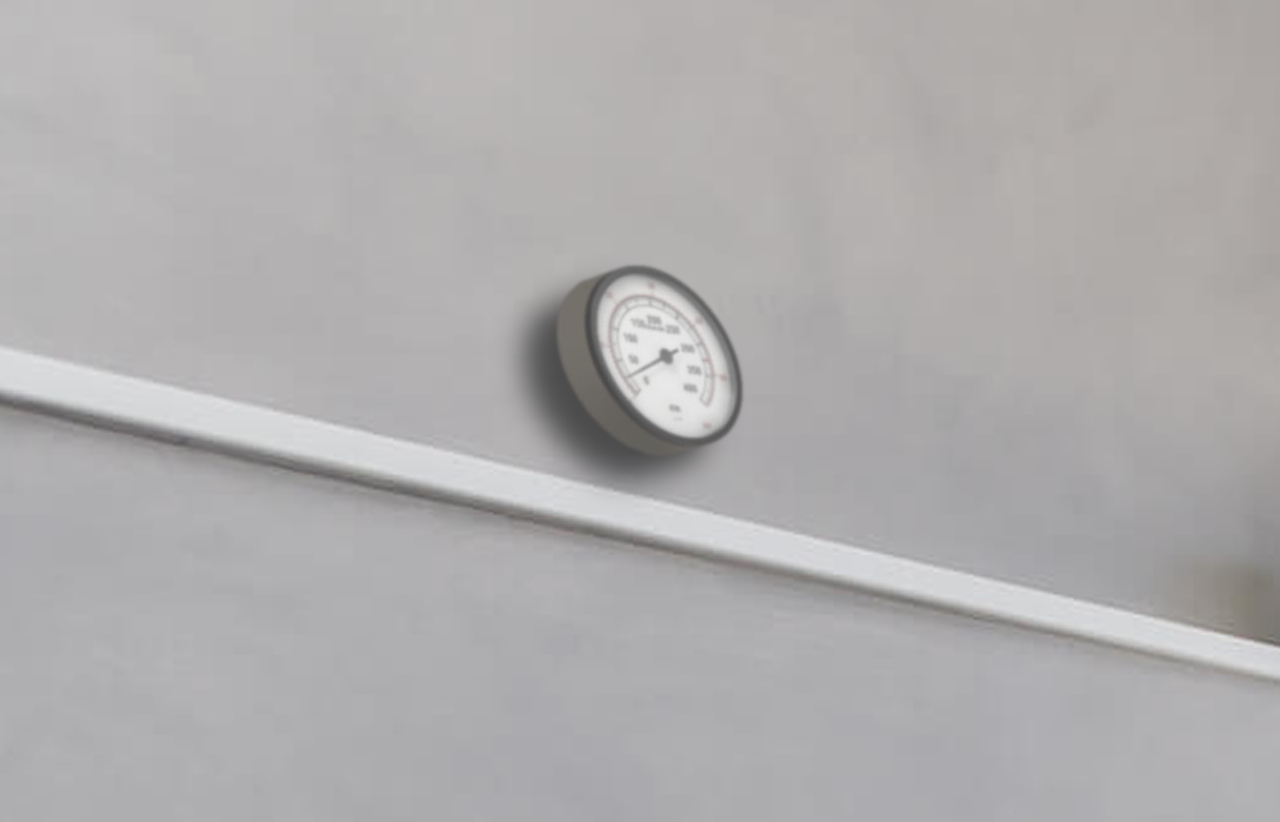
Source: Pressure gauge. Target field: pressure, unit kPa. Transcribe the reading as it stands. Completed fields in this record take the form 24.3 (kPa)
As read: 25 (kPa)
